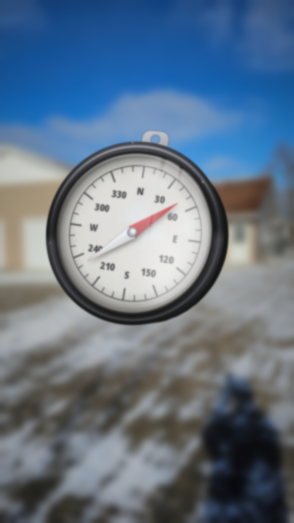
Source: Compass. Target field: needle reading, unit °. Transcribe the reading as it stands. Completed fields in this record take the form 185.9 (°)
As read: 50 (°)
